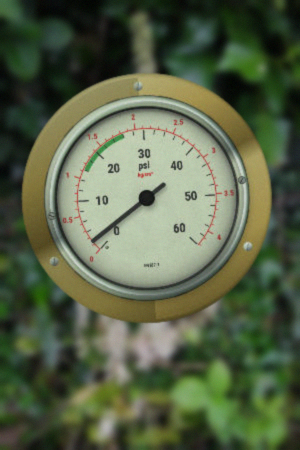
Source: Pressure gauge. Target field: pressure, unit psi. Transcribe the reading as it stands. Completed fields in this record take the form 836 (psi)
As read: 2 (psi)
